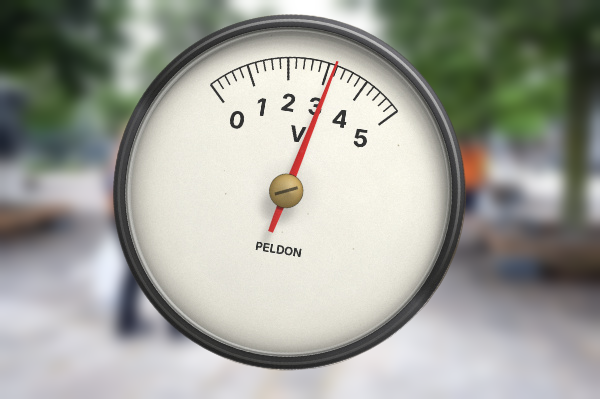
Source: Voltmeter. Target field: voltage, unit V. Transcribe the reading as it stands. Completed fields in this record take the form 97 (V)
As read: 3.2 (V)
